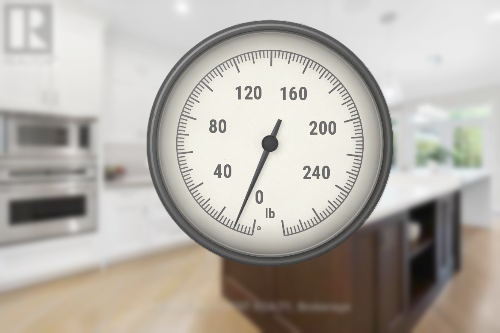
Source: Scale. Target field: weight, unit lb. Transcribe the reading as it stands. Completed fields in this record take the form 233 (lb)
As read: 10 (lb)
